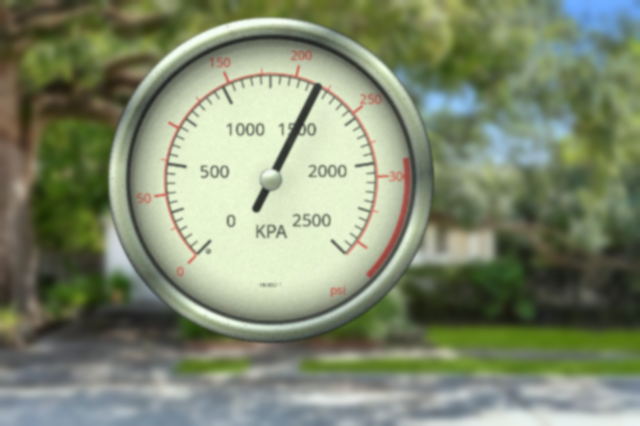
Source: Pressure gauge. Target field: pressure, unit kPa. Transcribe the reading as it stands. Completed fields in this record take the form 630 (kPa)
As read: 1500 (kPa)
